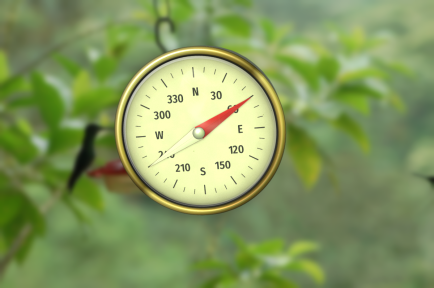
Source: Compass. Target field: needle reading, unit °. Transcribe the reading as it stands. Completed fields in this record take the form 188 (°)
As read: 60 (°)
